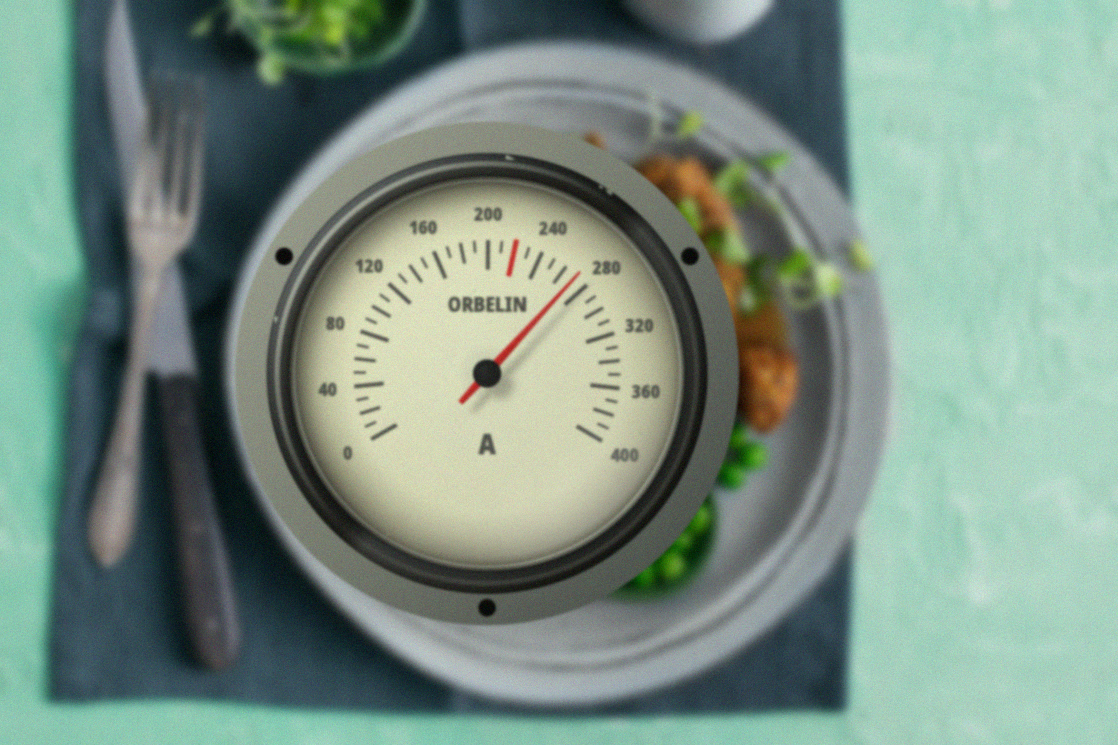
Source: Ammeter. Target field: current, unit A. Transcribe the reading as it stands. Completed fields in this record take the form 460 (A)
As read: 270 (A)
